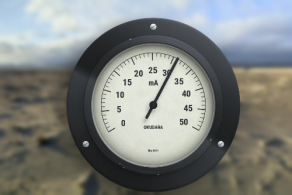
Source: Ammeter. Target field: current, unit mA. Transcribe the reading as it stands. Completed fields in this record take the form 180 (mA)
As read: 31 (mA)
